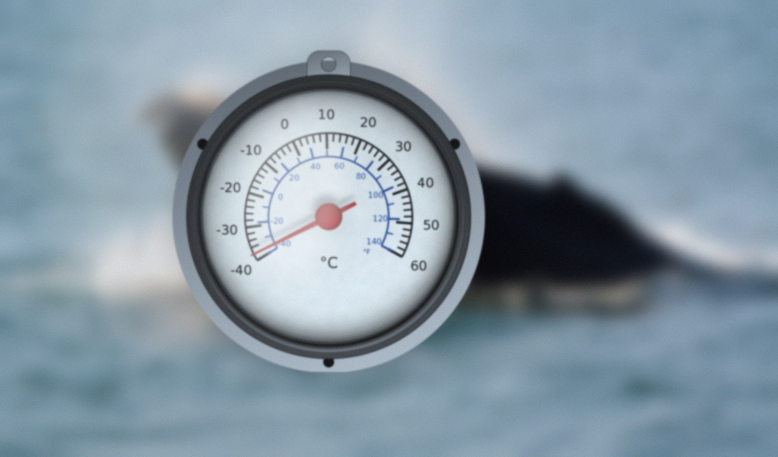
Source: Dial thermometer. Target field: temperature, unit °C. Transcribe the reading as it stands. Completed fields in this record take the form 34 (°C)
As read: -38 (°C)
